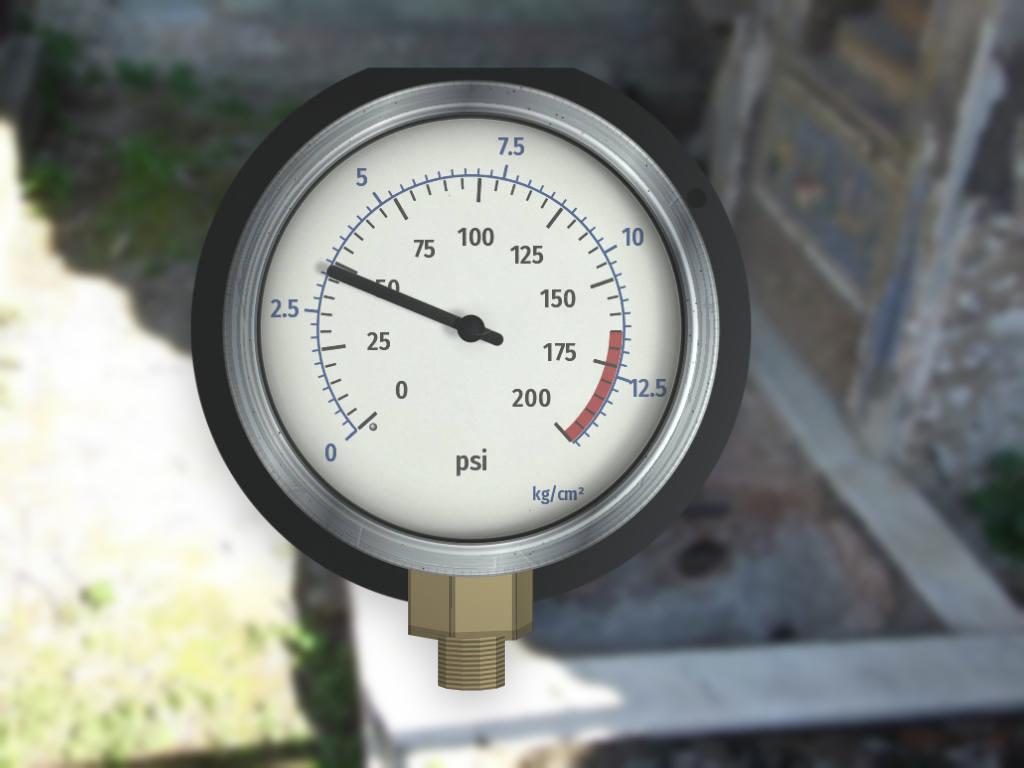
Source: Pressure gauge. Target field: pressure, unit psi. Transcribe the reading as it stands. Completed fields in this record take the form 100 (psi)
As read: 47.5 (psi)
